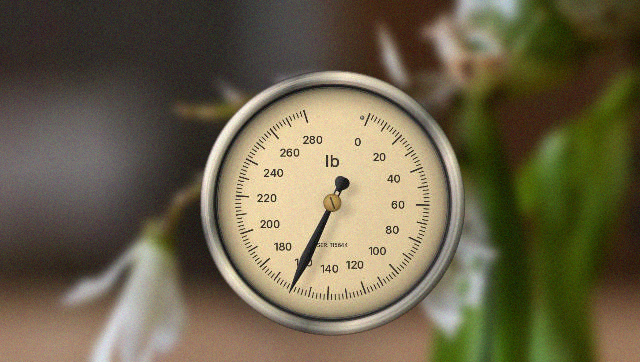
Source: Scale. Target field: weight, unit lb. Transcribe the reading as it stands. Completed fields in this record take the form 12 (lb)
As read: 160 (lb)
